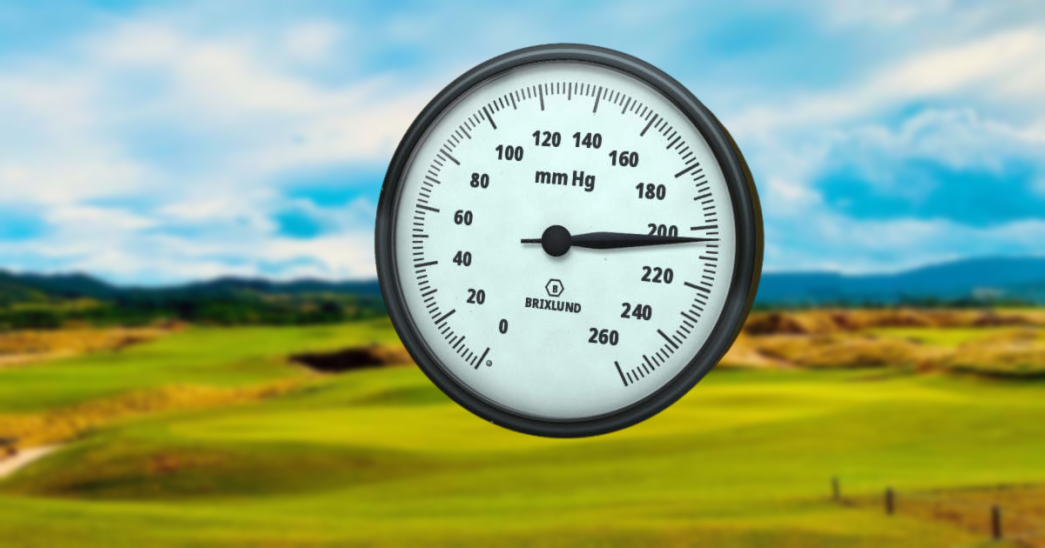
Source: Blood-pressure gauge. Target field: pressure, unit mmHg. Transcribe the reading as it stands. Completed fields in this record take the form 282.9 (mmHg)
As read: 204 (mmHg)
